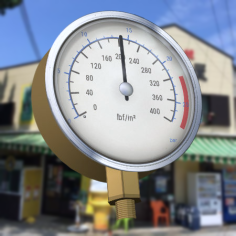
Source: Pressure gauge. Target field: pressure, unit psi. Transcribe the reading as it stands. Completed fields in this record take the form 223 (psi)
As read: 200 (psi)
